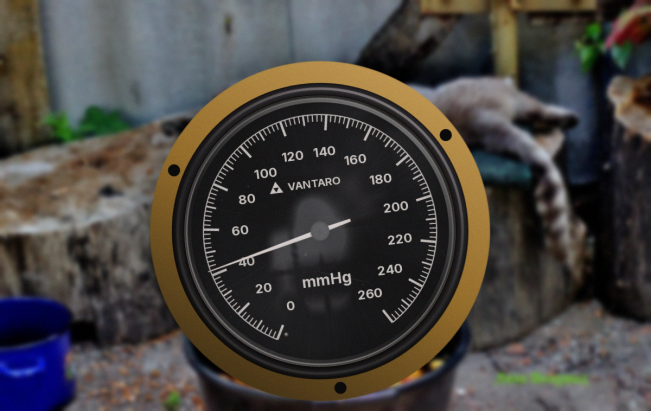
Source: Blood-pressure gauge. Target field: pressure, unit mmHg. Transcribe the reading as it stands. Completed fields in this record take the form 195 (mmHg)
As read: 42 (mmHg)
